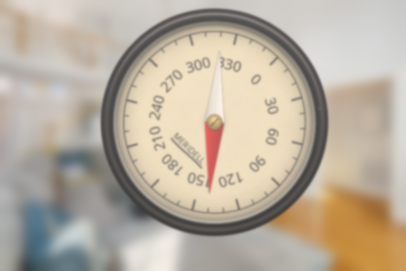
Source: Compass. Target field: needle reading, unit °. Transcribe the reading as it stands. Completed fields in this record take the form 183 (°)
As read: 140 (°)
